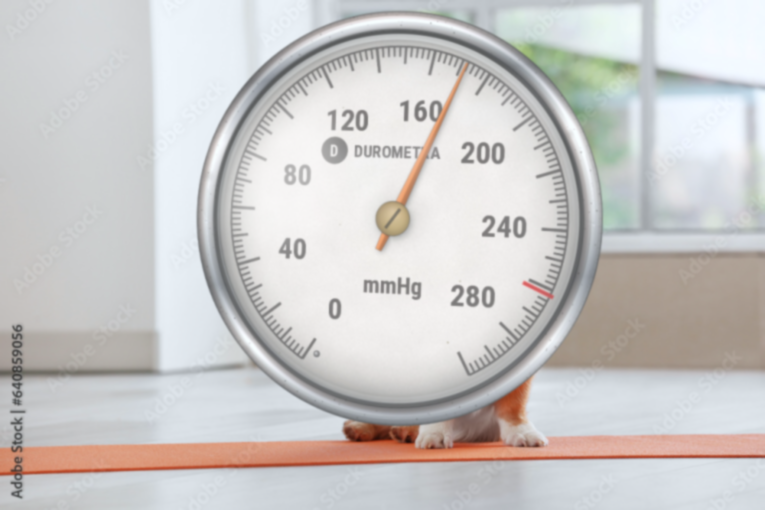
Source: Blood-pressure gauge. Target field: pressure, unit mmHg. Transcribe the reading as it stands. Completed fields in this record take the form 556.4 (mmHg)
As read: 172 (mmHg)
